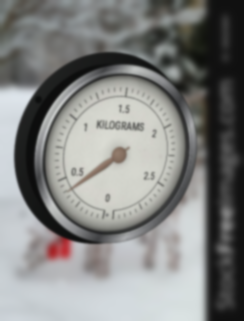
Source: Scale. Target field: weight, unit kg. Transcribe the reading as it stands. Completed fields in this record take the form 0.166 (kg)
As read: 0.4 (kg)
